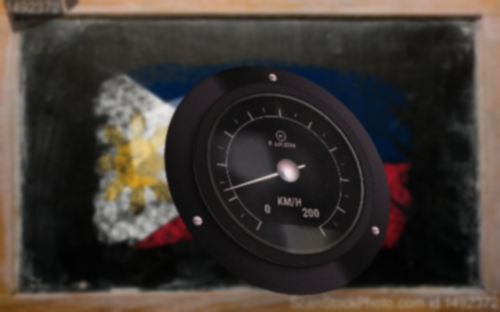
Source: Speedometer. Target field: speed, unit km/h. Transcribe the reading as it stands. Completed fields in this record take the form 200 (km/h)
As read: 25 (km/h)
